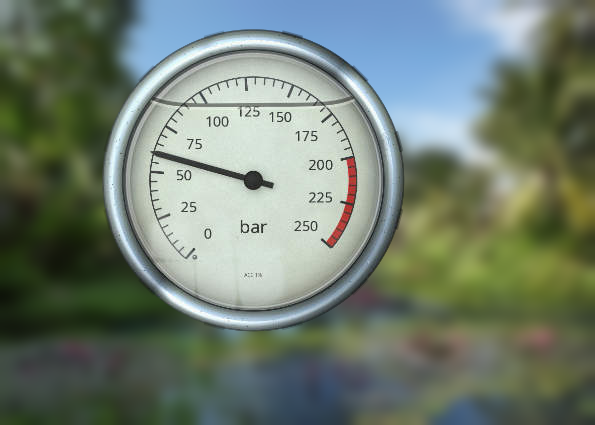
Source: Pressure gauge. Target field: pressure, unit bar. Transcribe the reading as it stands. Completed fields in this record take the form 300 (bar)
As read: 60 (bar)
